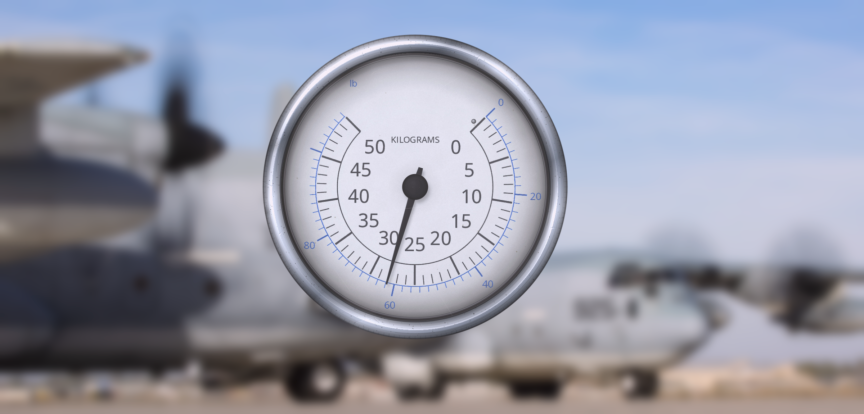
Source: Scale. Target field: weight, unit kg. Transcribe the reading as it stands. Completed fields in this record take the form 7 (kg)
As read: 28 (kg)
